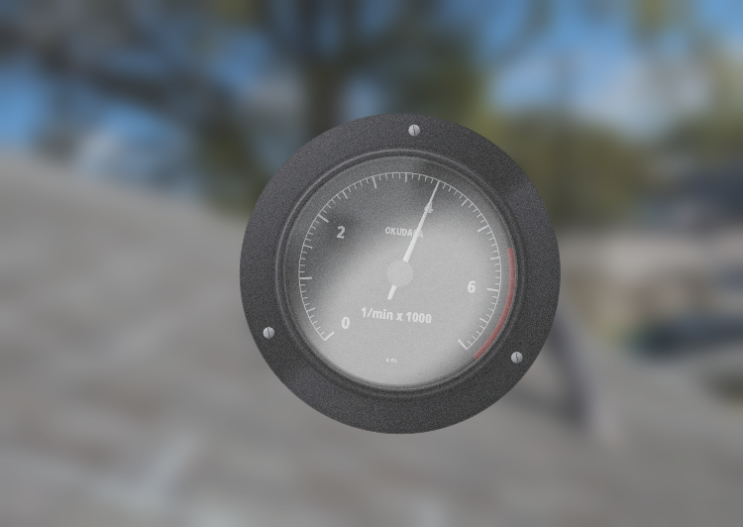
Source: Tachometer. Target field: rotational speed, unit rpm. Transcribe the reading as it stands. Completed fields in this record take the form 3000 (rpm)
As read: 4000 (rpm)
